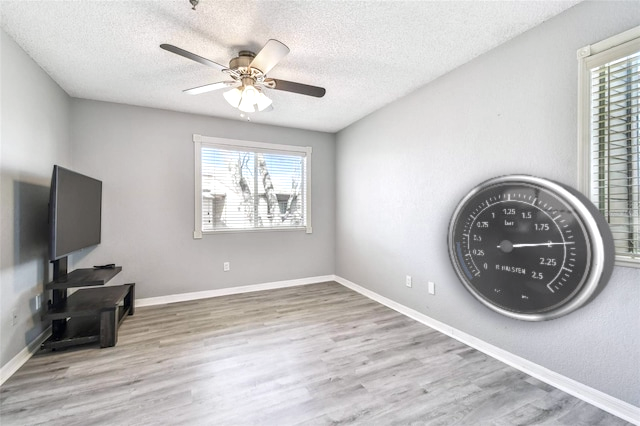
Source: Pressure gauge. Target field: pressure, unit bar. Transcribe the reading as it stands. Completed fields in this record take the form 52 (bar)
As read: 2 (bar)
